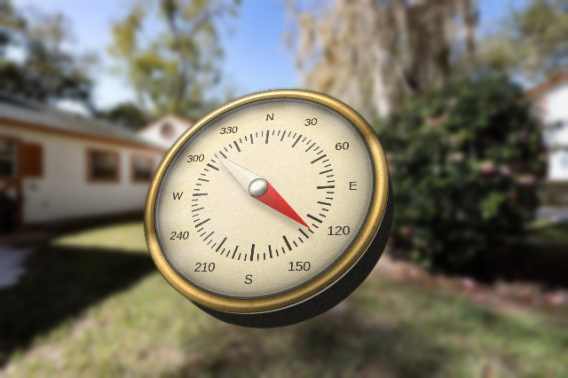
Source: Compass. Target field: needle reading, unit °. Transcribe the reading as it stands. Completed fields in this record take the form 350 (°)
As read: 130 (°)
